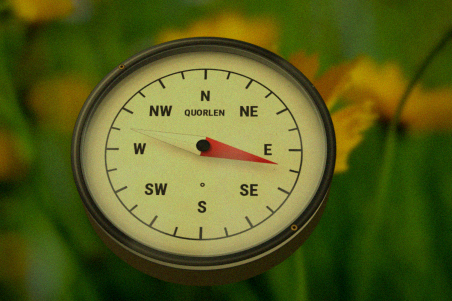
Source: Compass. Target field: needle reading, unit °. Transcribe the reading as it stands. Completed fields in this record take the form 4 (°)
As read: 105 (°)
